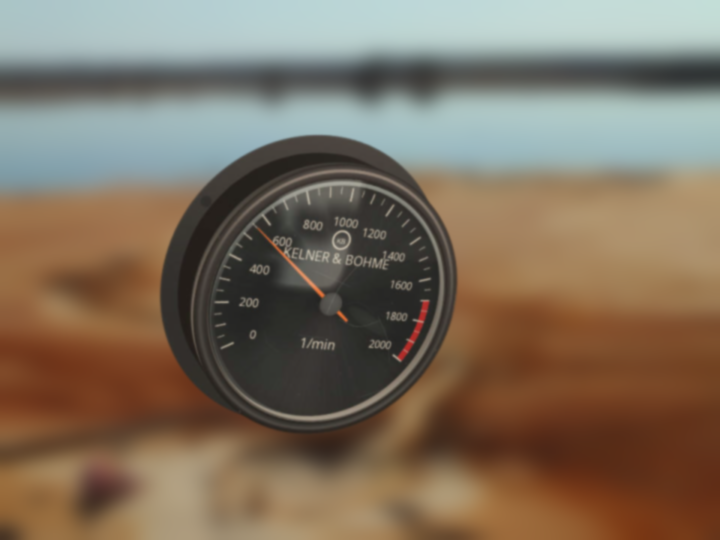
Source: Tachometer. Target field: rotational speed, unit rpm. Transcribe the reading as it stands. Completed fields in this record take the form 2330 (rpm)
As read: 550 (rpm)
